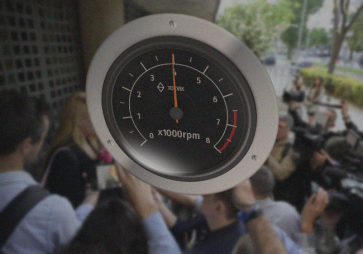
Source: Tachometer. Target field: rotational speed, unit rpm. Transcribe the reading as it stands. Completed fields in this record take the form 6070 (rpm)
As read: 4000 (rpm)
